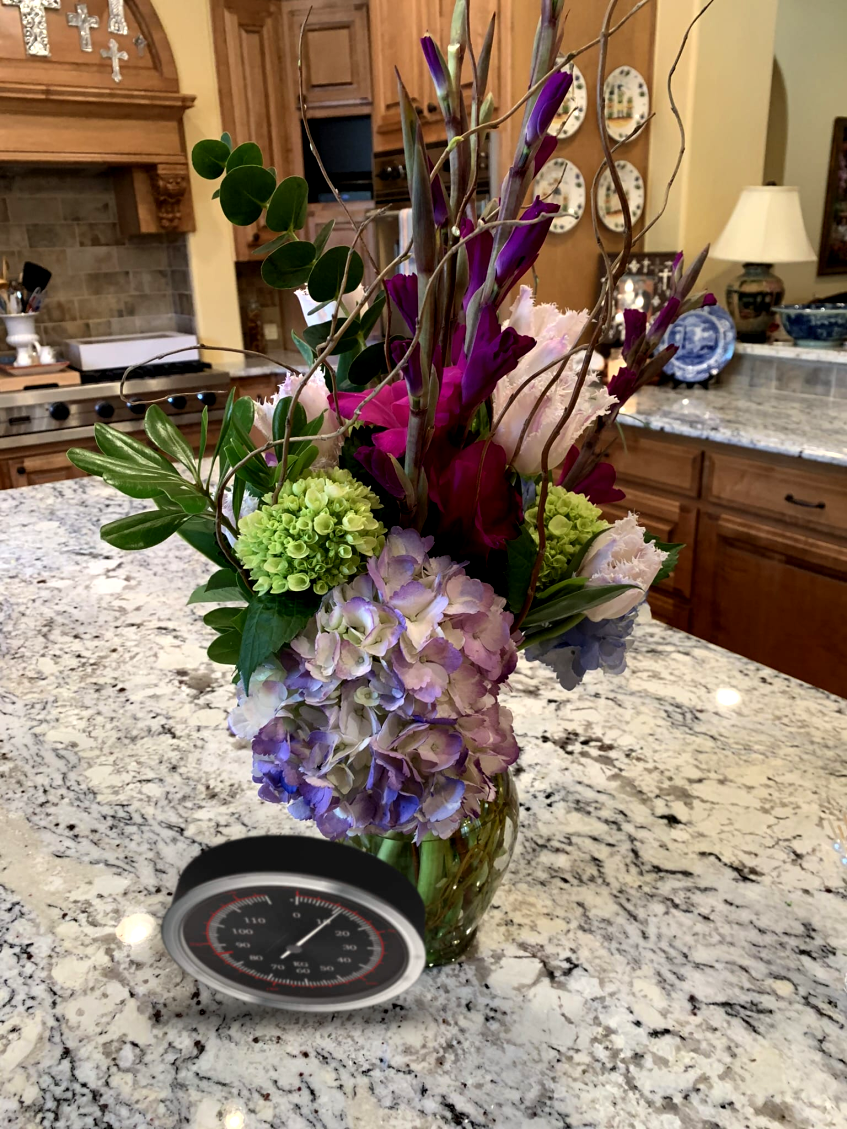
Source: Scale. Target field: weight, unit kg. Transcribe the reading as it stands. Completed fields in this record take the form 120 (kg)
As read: 10 (kg)
